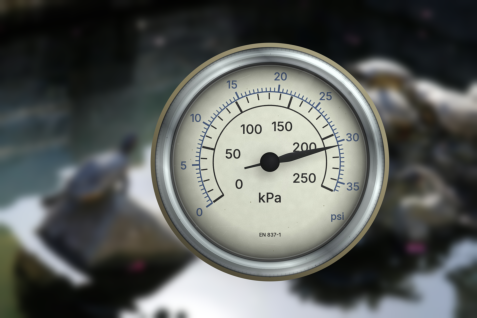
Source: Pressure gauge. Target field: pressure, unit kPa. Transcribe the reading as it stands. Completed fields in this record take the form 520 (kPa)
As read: 210 (kPa)
